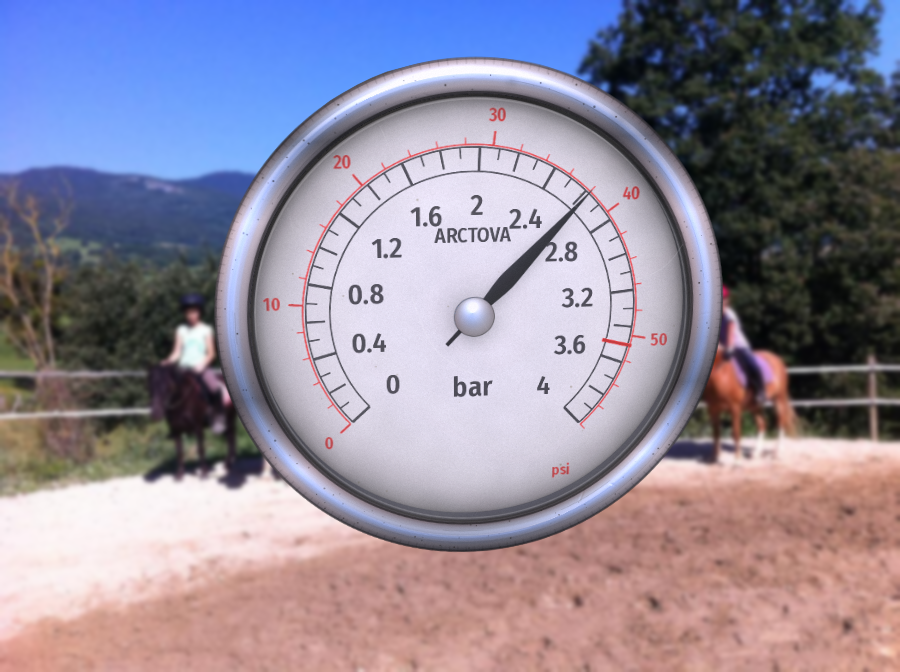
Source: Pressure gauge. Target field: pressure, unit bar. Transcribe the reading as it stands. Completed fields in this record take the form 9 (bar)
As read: 2.6 (bar)
